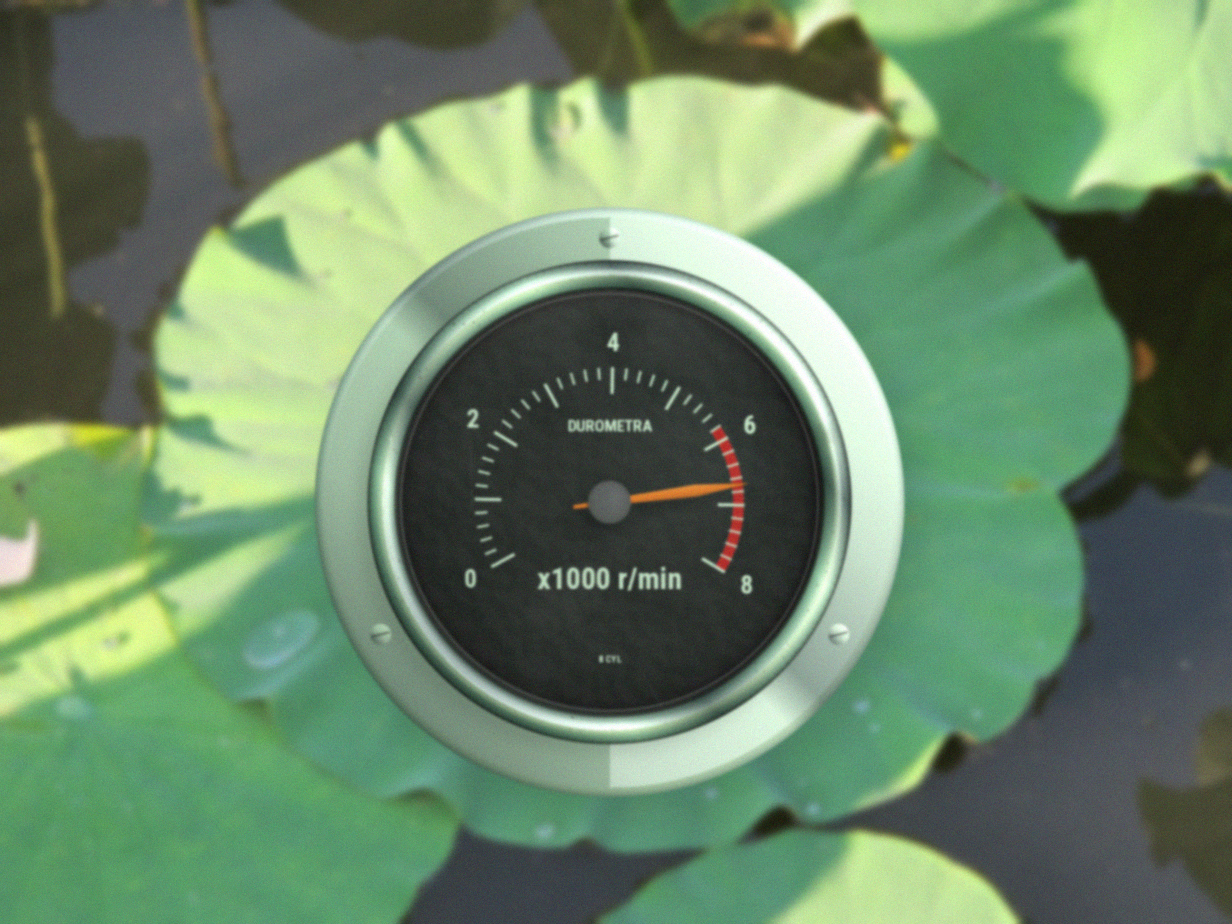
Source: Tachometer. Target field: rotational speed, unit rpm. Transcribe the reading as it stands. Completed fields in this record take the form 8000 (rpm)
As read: 6700 (rpm)
